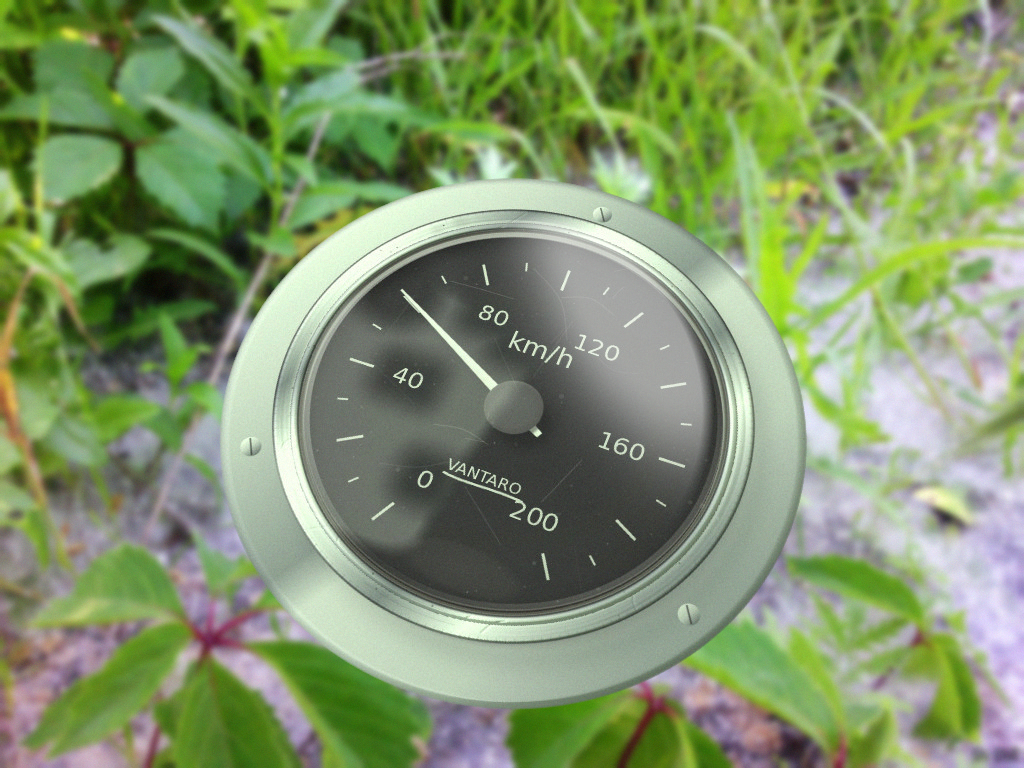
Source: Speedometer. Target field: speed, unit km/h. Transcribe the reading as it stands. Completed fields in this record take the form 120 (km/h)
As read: 60 (km/h)
